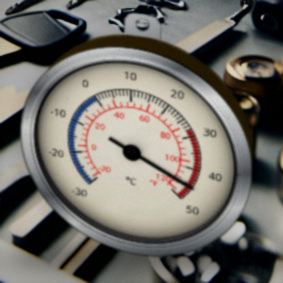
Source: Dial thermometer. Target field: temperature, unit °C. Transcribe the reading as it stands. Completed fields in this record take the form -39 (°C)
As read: 45 (°C)
